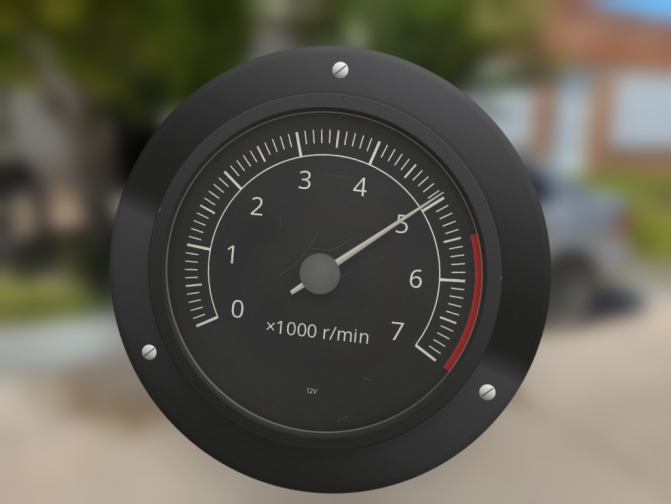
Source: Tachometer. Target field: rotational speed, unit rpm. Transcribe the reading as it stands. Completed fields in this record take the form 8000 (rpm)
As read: 4950 (rpm)
